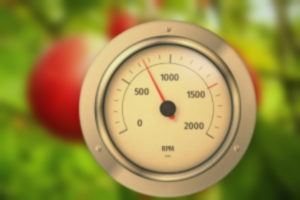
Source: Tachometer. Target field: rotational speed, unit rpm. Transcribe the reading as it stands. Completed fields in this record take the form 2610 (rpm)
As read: 750 (rpm)
